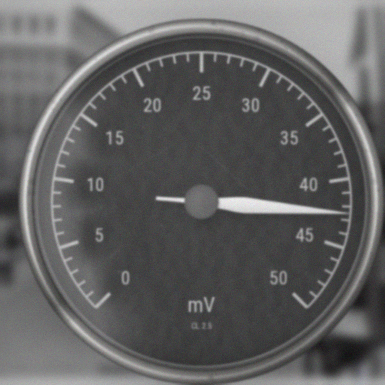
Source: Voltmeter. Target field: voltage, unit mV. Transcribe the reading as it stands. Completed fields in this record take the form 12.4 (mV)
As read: 42.5 (mV)
